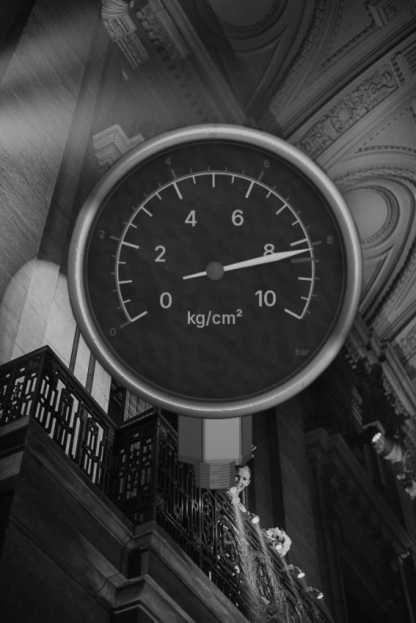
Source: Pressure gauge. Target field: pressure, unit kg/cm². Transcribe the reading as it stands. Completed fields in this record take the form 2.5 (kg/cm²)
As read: 8.25 (kg/cm²)
